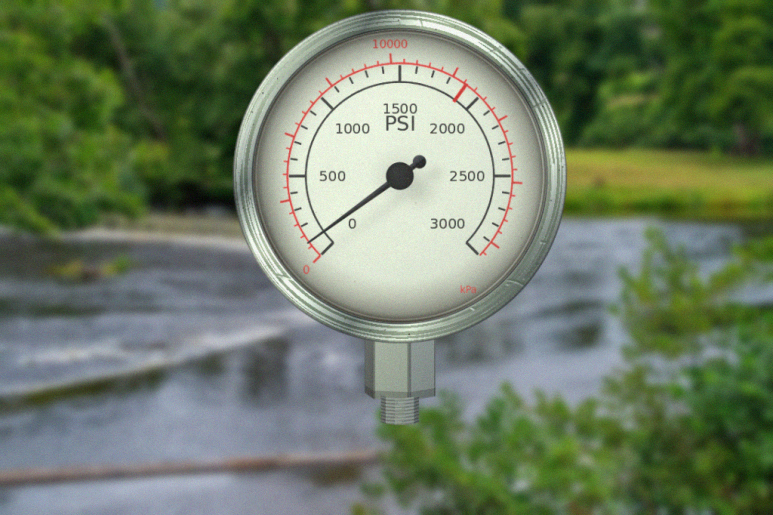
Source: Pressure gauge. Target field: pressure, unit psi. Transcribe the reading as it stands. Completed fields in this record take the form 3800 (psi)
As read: 100 (psi)
